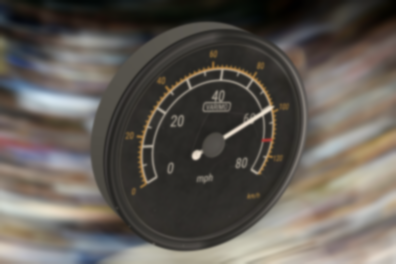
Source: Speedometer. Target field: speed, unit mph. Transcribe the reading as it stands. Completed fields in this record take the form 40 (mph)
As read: 60 (mph)
